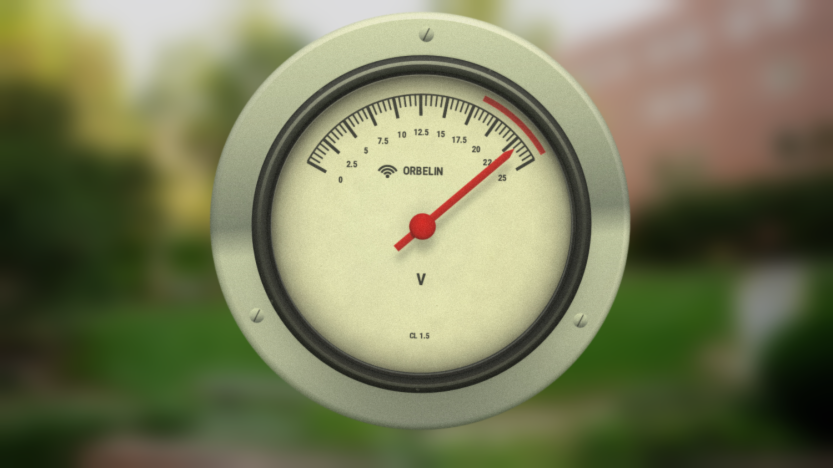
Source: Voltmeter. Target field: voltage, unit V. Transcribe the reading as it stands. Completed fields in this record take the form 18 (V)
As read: 23 (V)
